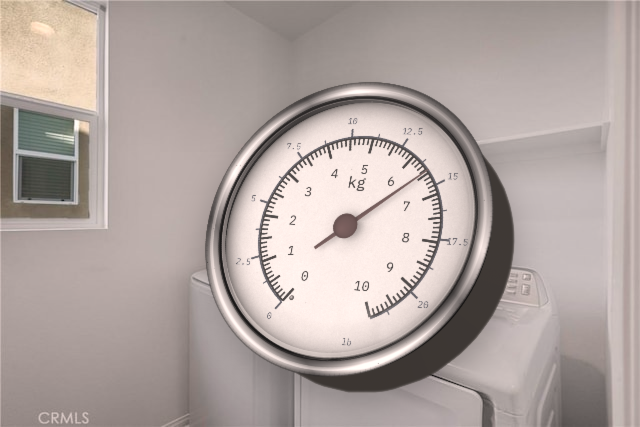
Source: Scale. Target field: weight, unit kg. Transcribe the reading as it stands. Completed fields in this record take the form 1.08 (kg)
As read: 6.5 (kg)
